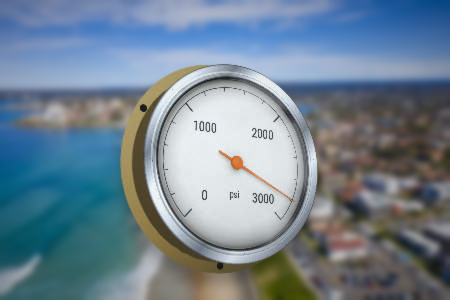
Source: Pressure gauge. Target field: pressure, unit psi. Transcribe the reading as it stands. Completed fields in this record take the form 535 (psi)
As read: 2800 (psi)
